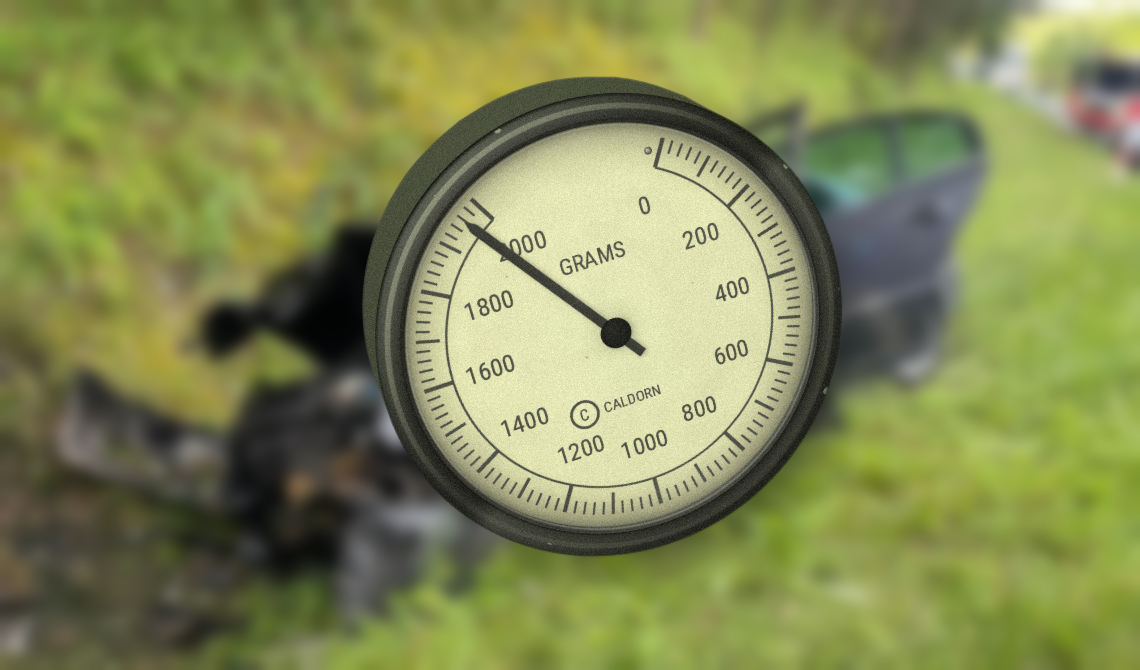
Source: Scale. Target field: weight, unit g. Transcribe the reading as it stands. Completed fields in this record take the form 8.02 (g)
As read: 1960 (g)
